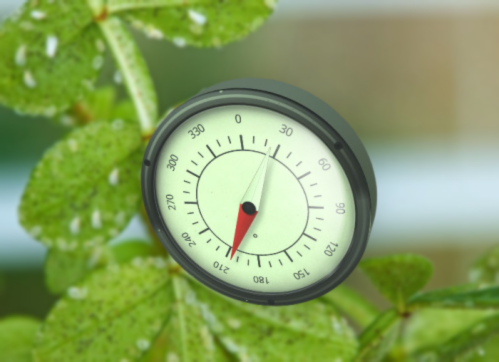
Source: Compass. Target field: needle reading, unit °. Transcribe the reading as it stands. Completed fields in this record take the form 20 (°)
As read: 205 (°)
